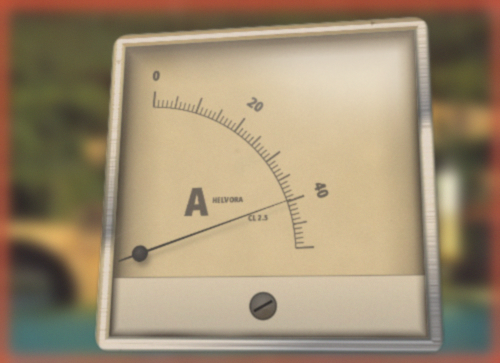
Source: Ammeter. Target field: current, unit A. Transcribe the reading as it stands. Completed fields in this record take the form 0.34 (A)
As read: 40 (A)
